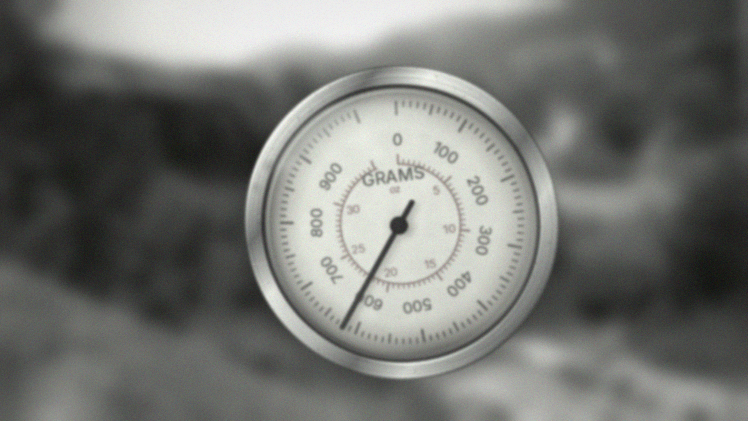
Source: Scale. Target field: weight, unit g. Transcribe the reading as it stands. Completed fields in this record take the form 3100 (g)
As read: 620 (g)
